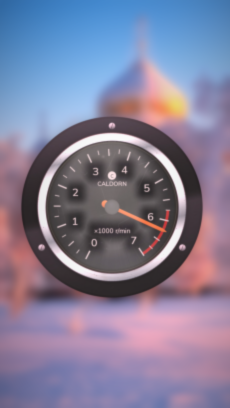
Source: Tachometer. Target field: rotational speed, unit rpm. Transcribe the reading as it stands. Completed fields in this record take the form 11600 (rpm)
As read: 6250 (rpm)
